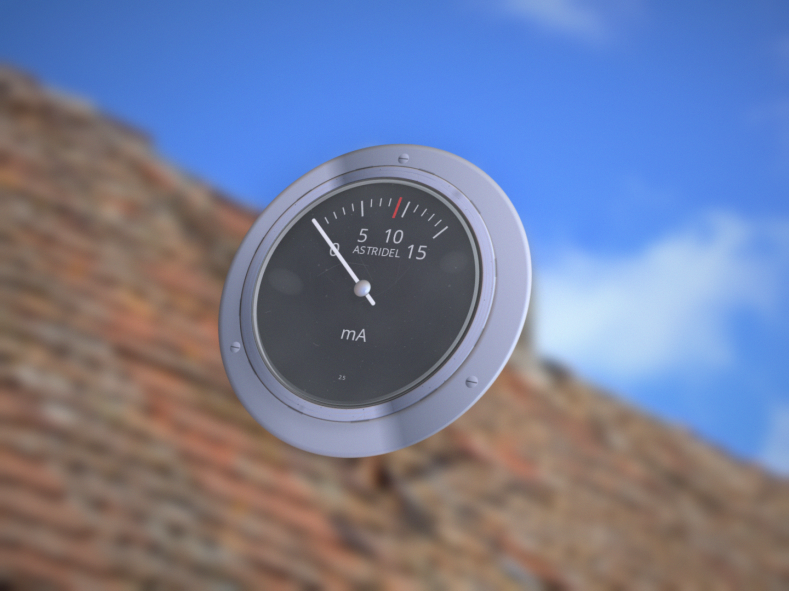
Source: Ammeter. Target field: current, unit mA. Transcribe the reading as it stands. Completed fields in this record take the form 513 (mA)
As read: 0 (mA)
